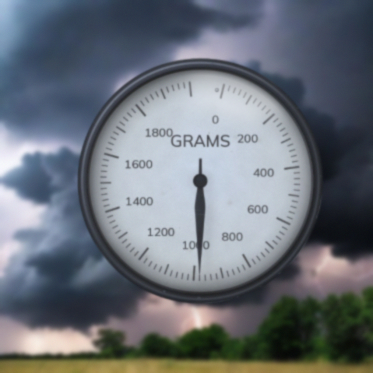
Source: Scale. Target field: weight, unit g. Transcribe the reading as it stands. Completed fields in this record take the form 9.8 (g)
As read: 980 (g)
